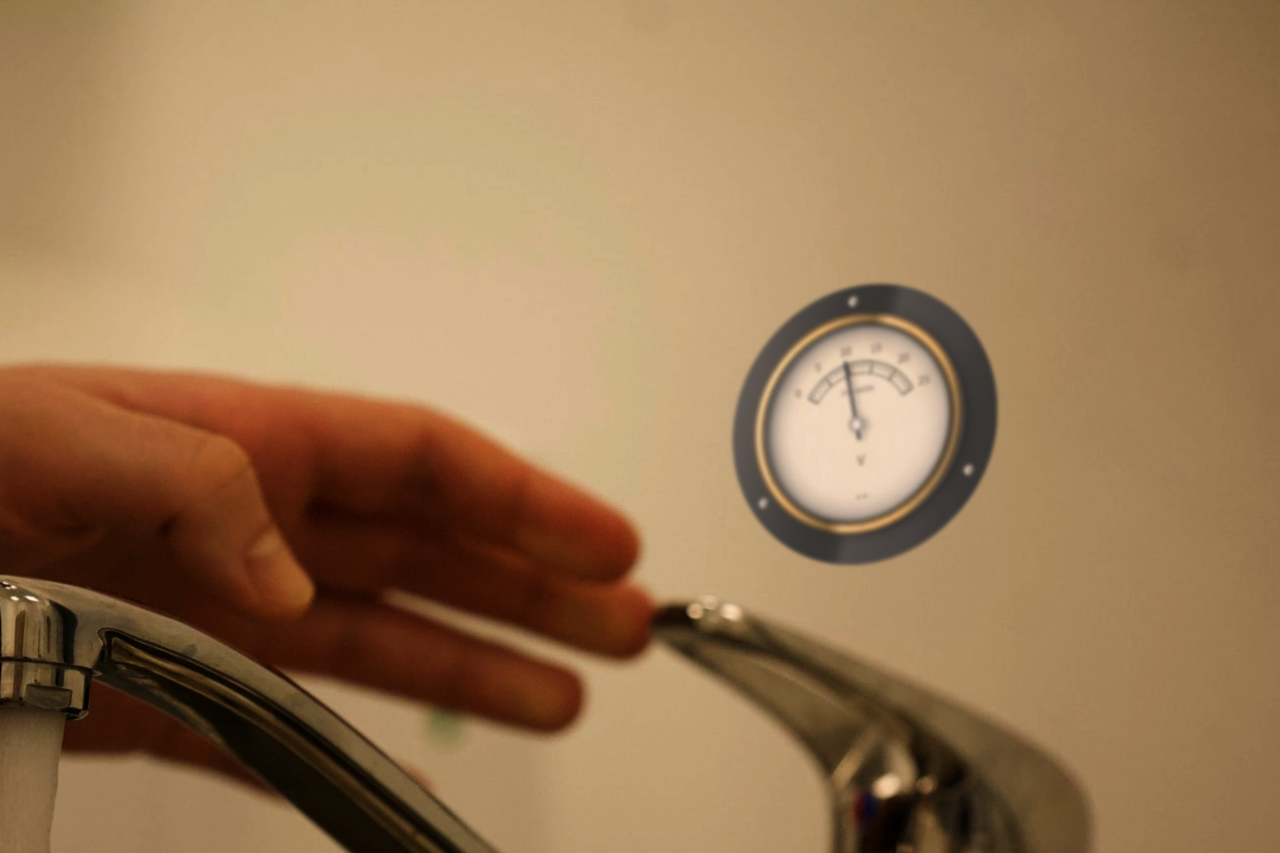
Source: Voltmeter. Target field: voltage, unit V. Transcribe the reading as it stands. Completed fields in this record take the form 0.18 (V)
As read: 10 (V)
